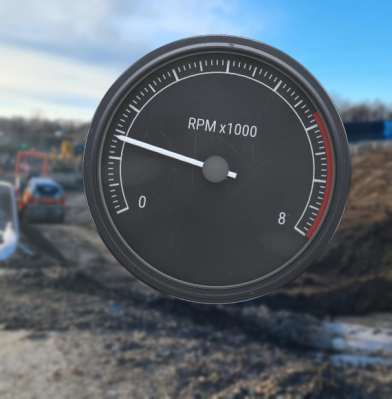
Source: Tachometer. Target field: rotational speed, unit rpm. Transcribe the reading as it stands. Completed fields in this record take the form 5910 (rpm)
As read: 1400 (rpm)
